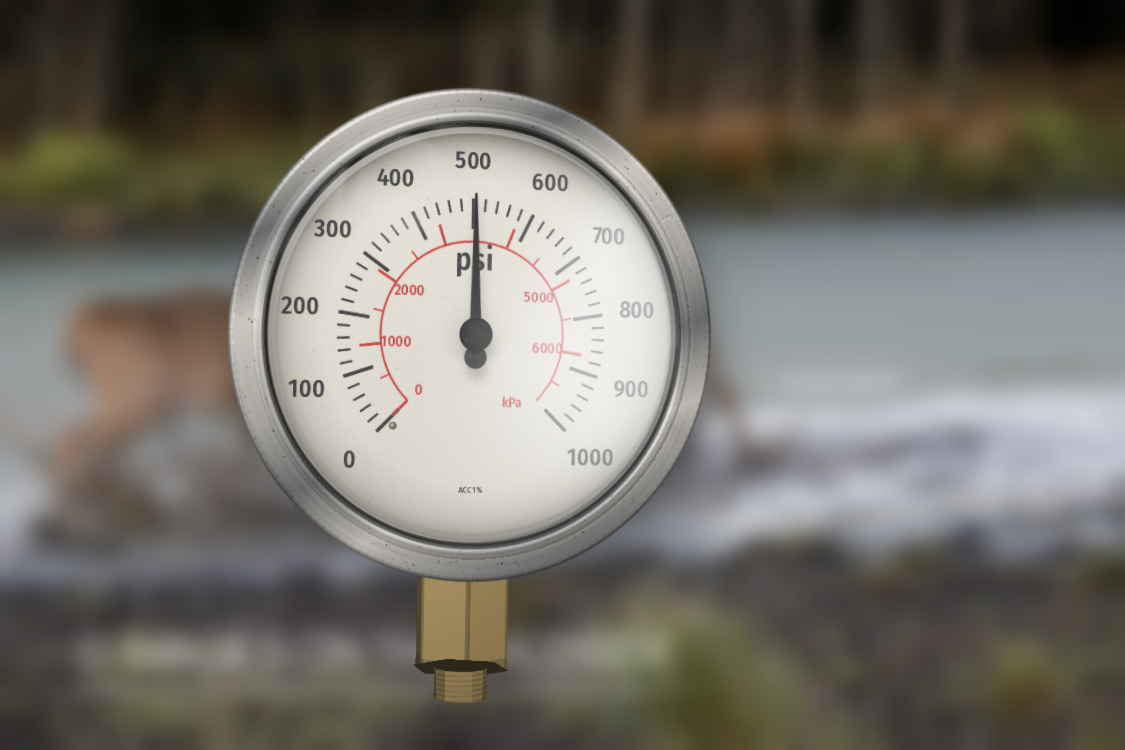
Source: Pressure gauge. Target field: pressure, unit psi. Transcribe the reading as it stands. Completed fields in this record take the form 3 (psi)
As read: 500 (psi)
